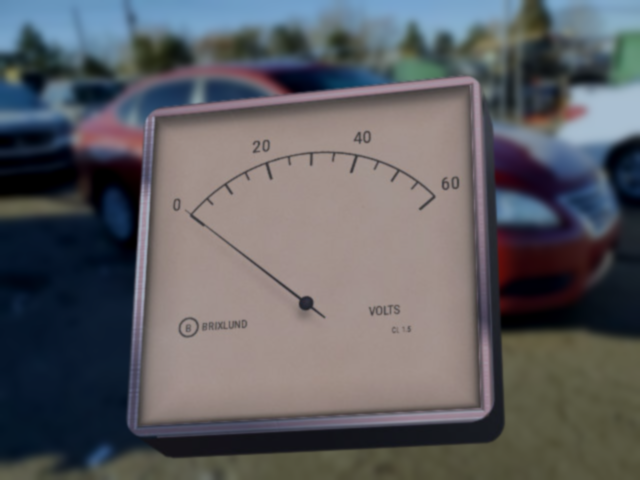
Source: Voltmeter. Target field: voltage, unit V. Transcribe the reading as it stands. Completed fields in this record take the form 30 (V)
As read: 0 (V)
